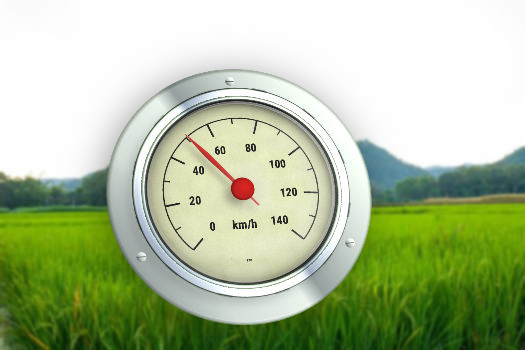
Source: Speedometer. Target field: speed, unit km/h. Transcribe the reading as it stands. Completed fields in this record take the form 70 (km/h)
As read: 50 (km/h)
